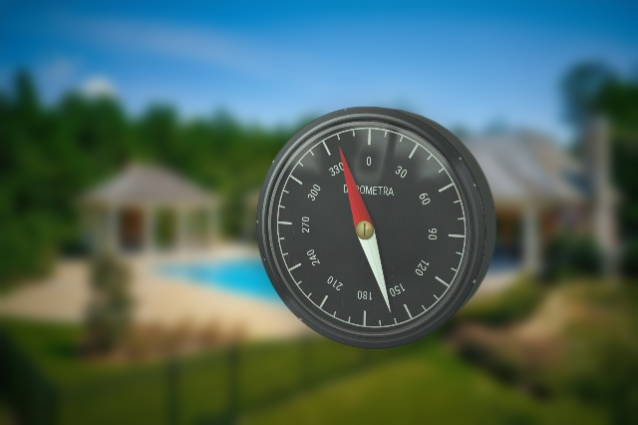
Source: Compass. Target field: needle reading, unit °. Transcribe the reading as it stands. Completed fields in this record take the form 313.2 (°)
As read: 340 (°)
